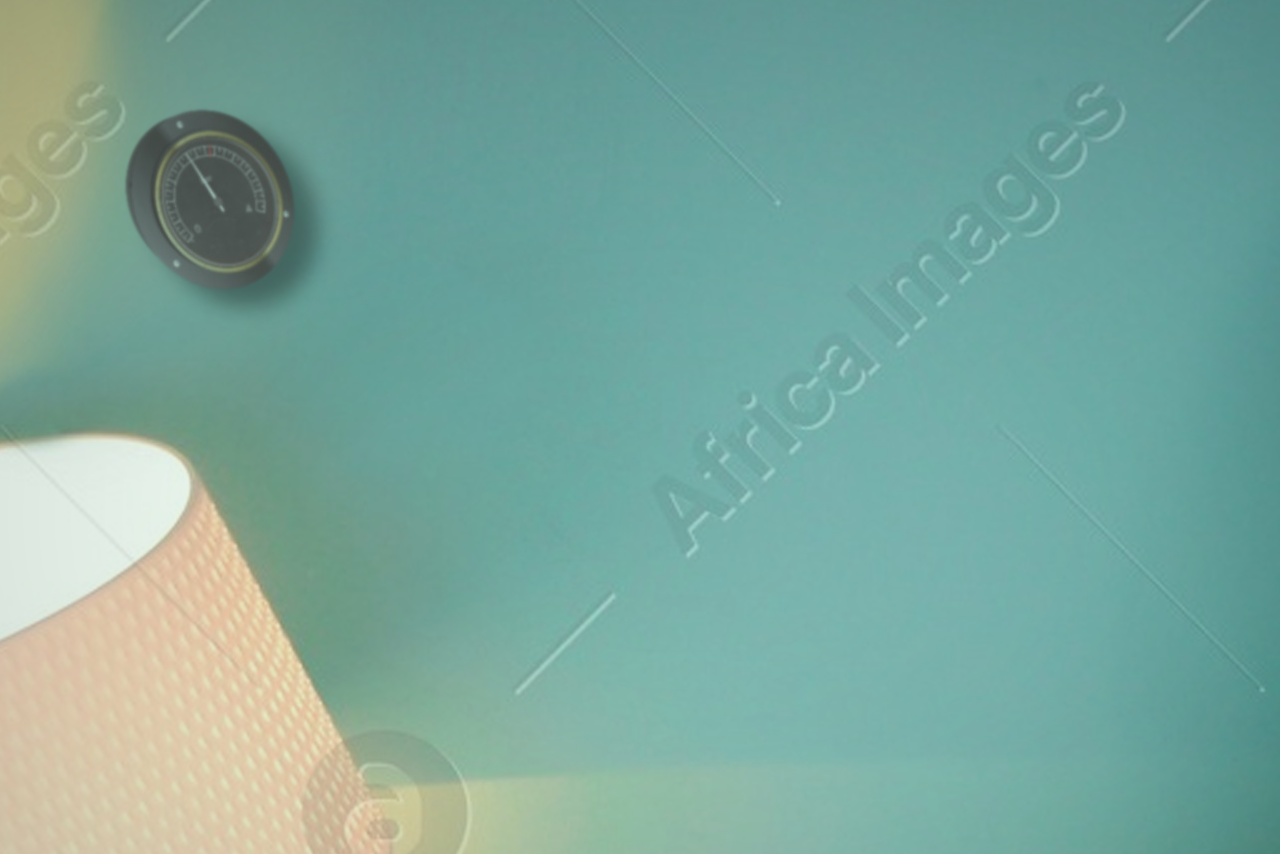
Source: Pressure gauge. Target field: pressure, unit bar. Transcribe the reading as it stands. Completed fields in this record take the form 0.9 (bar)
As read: 1.8 (bar)
